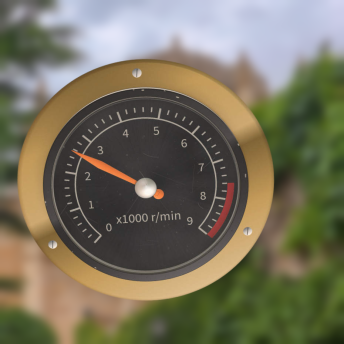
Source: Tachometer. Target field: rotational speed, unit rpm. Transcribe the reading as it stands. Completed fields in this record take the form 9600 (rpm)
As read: 2600 (rpm)
